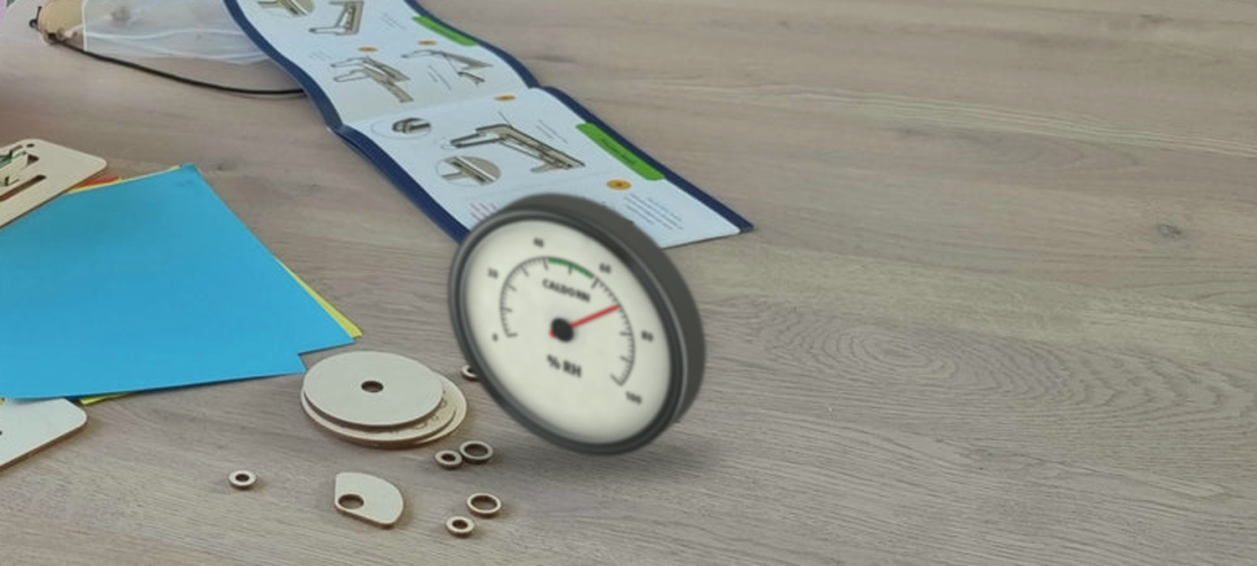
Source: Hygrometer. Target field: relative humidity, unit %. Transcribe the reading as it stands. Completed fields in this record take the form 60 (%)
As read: 70 (%)
